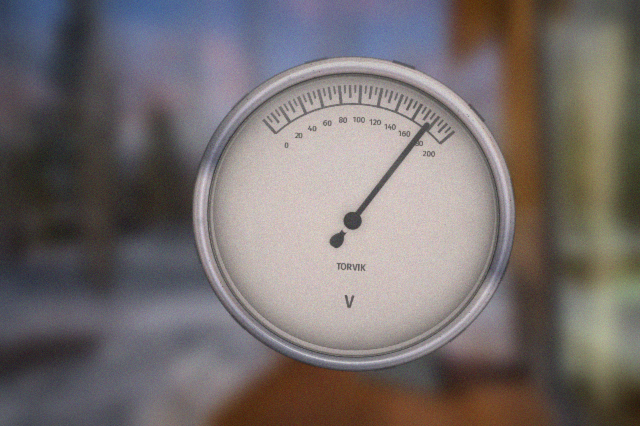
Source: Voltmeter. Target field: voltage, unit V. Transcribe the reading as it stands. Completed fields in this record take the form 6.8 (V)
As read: 175 (V)
